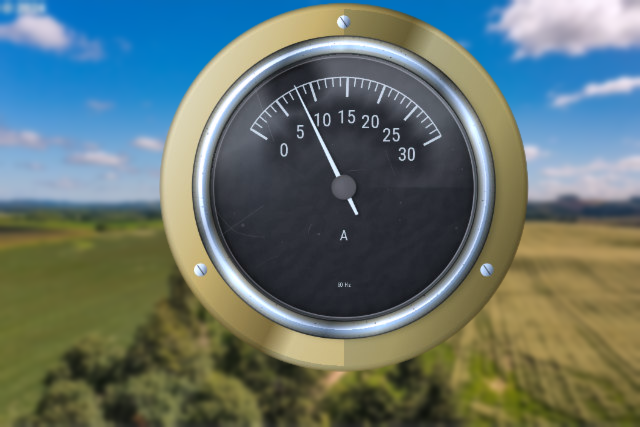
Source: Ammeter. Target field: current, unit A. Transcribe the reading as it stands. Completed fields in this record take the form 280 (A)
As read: 8 (A)
